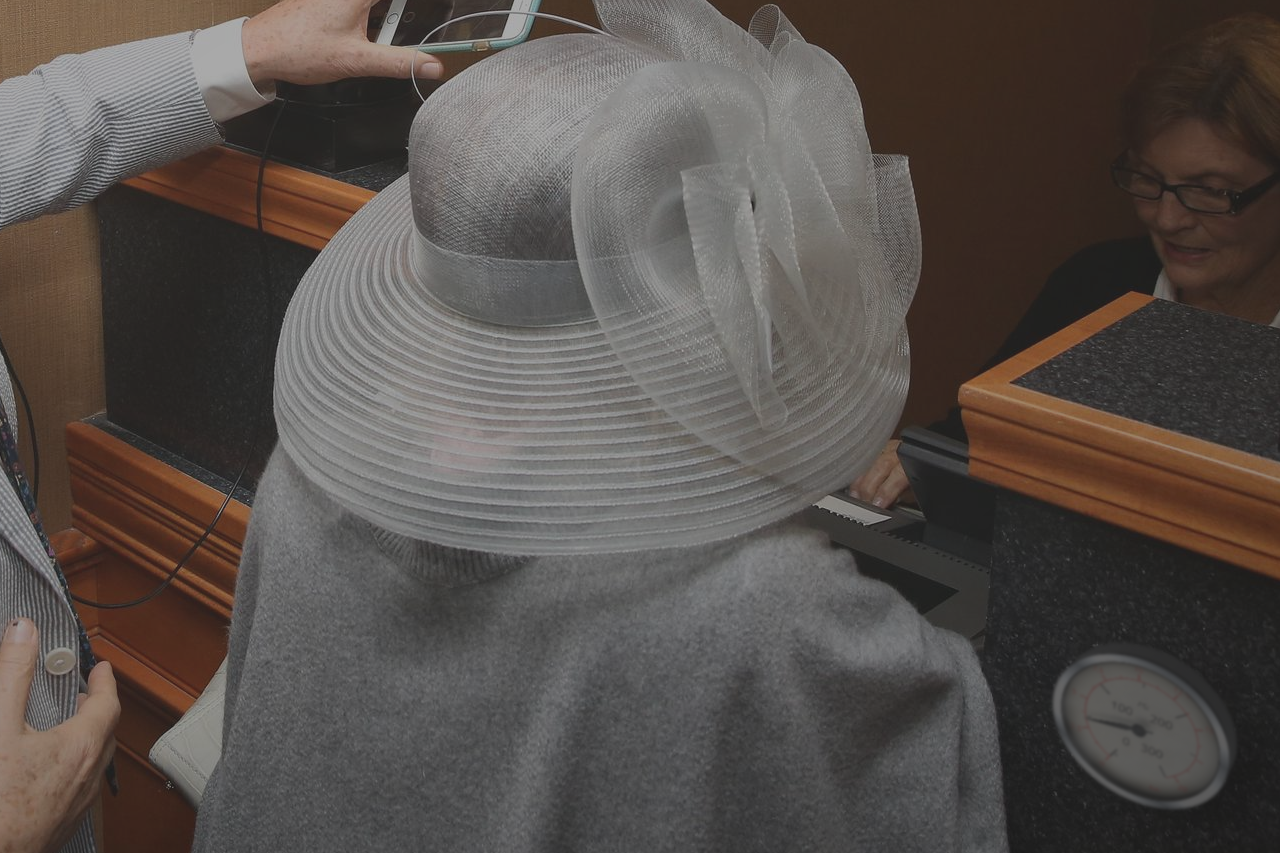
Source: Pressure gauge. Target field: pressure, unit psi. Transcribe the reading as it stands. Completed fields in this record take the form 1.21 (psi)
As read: 50 (psi)
